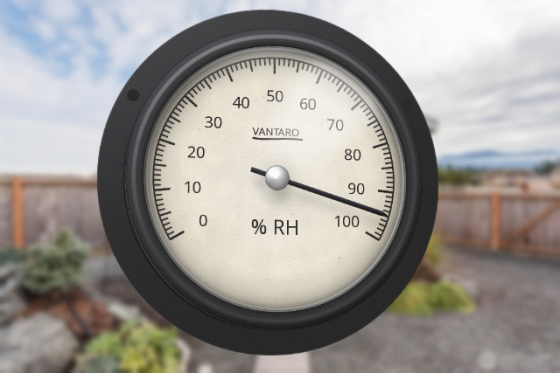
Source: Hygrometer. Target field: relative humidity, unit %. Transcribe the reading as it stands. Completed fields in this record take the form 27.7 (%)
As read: 95 (%)
